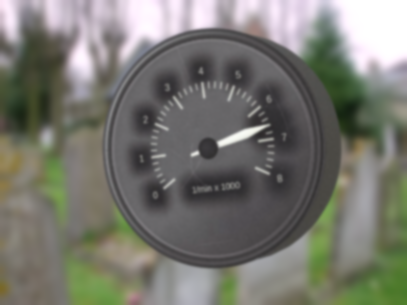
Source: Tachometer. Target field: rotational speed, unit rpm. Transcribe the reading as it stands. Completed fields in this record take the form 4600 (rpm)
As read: 6600 (rpm)
